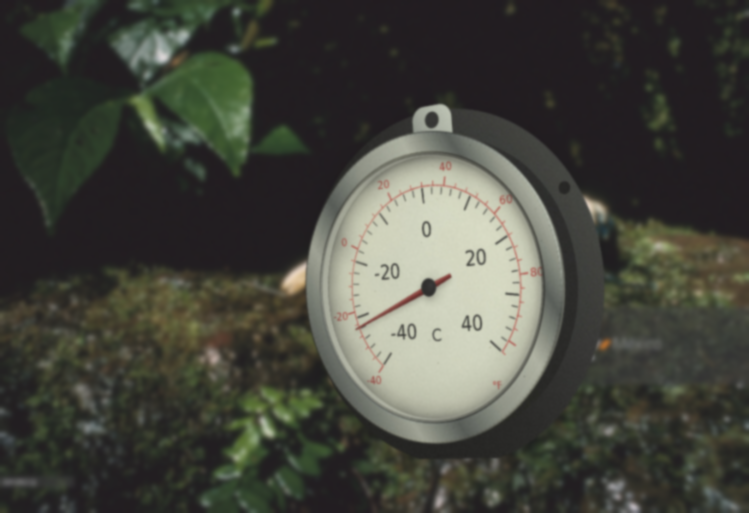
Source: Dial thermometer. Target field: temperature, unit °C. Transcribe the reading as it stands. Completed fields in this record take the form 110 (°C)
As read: -32 (°C)
